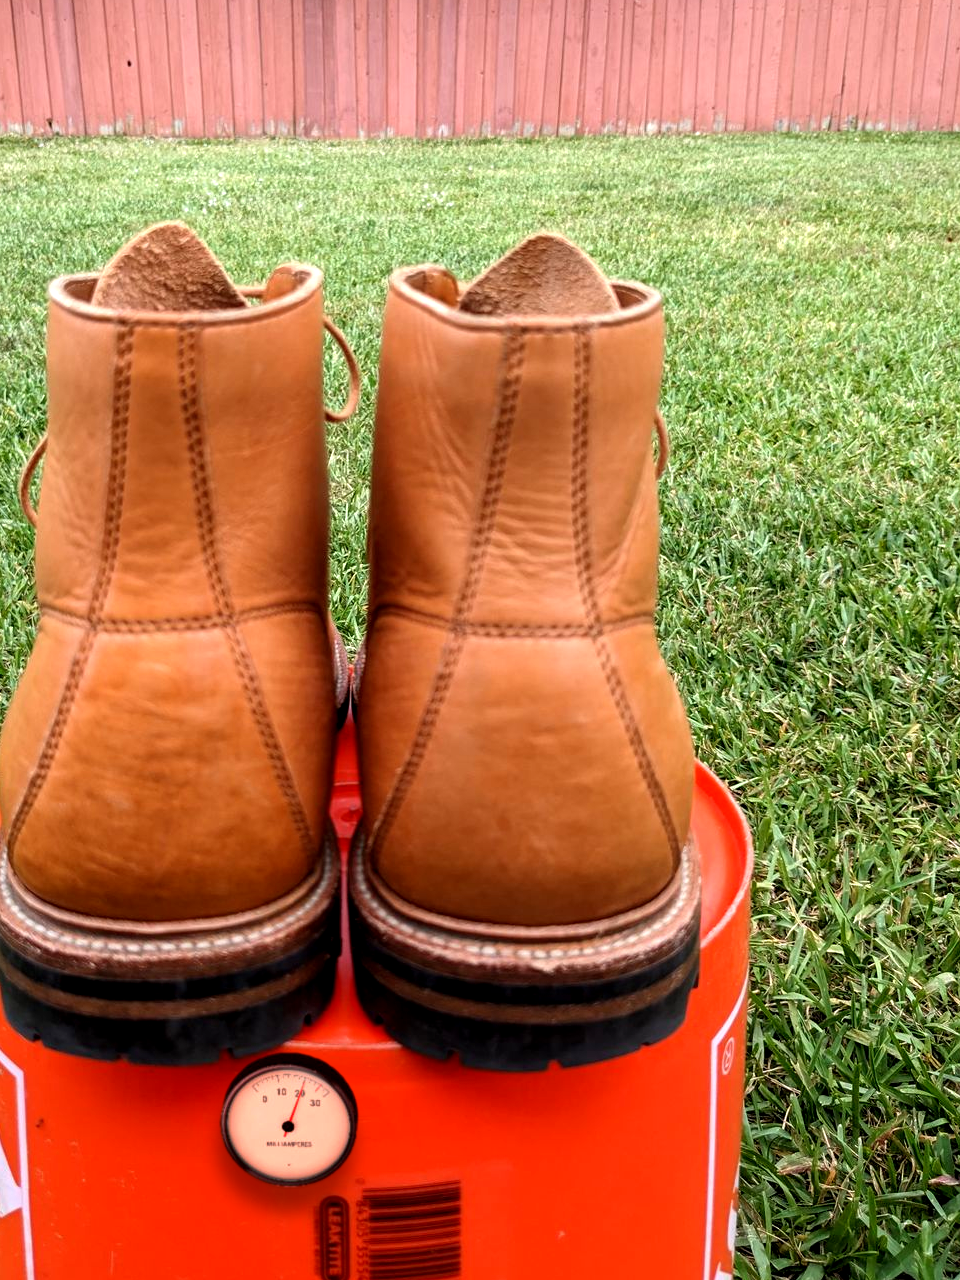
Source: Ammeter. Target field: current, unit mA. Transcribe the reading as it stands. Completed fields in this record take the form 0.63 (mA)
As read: 20 (mA)
